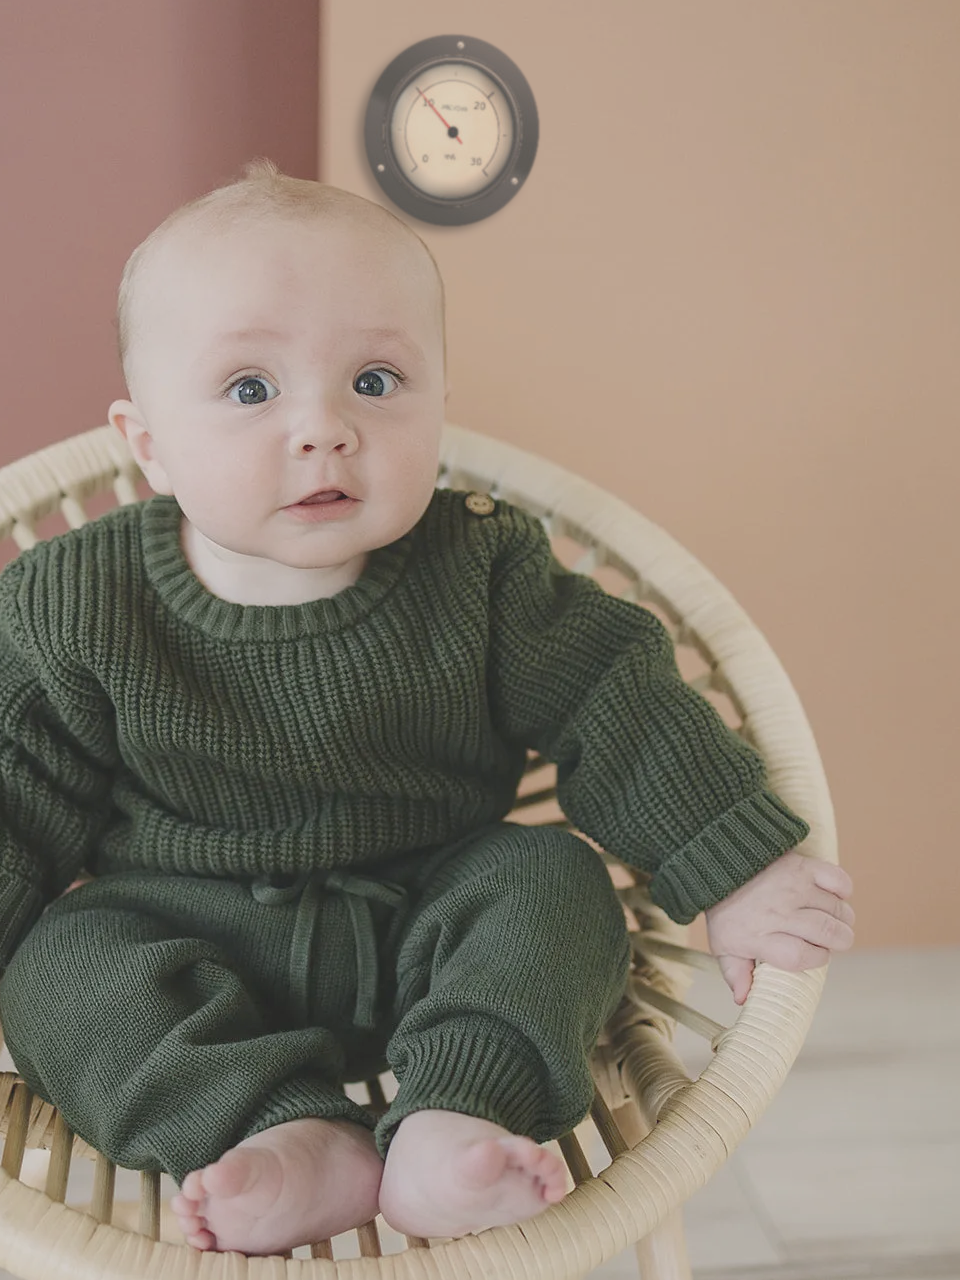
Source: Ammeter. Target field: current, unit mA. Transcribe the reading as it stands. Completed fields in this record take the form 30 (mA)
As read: 10 (mA)
